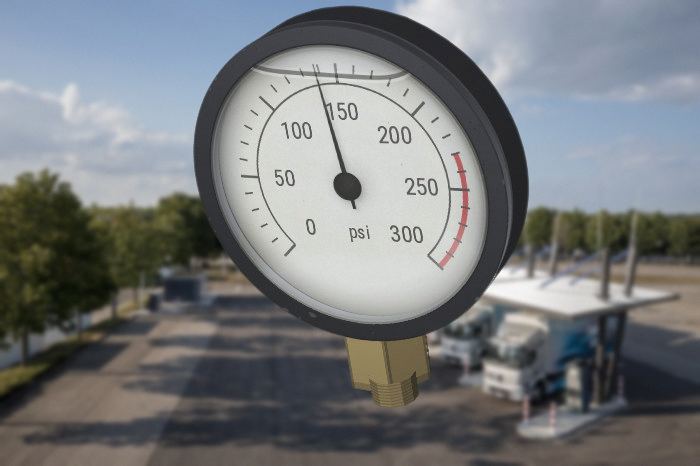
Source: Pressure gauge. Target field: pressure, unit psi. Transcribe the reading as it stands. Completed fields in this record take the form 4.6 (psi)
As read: 140 (psi)
